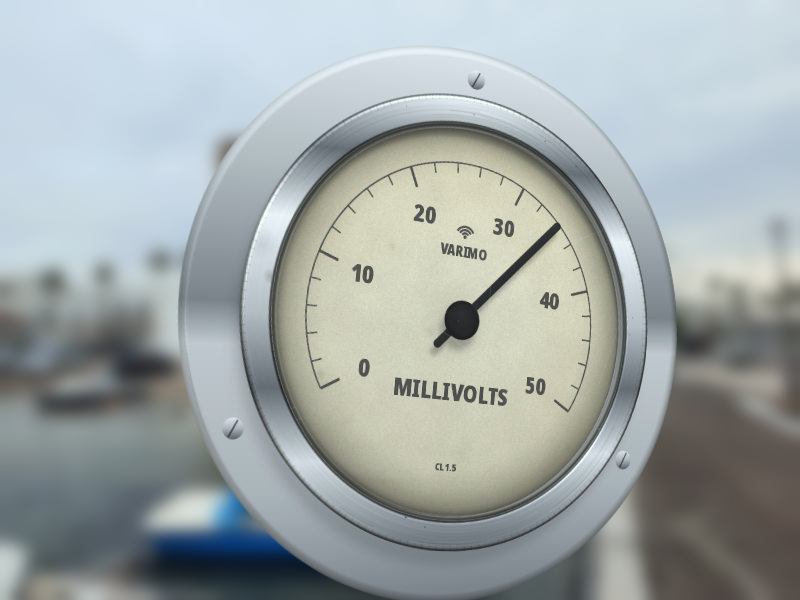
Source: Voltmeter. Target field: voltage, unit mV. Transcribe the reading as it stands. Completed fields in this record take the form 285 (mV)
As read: 34 (mV)
